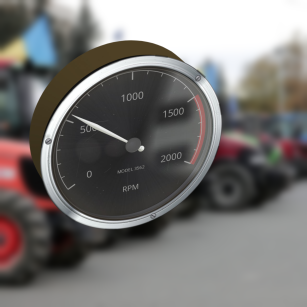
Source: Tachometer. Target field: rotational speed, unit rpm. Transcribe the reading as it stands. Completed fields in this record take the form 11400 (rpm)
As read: 550 (rpm)
